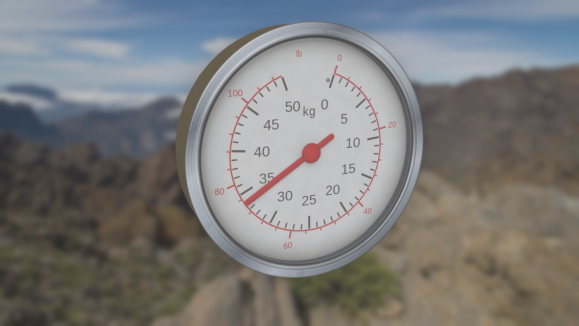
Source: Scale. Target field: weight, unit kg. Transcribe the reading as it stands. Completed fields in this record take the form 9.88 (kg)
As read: 34 (kg)
